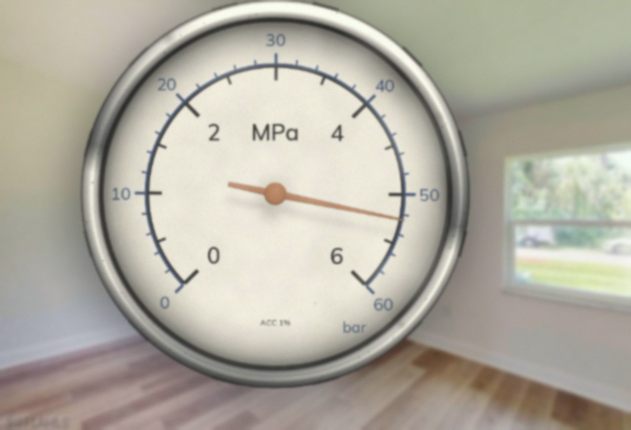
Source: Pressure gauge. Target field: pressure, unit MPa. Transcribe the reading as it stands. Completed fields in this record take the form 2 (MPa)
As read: 5.25 (MPa)
